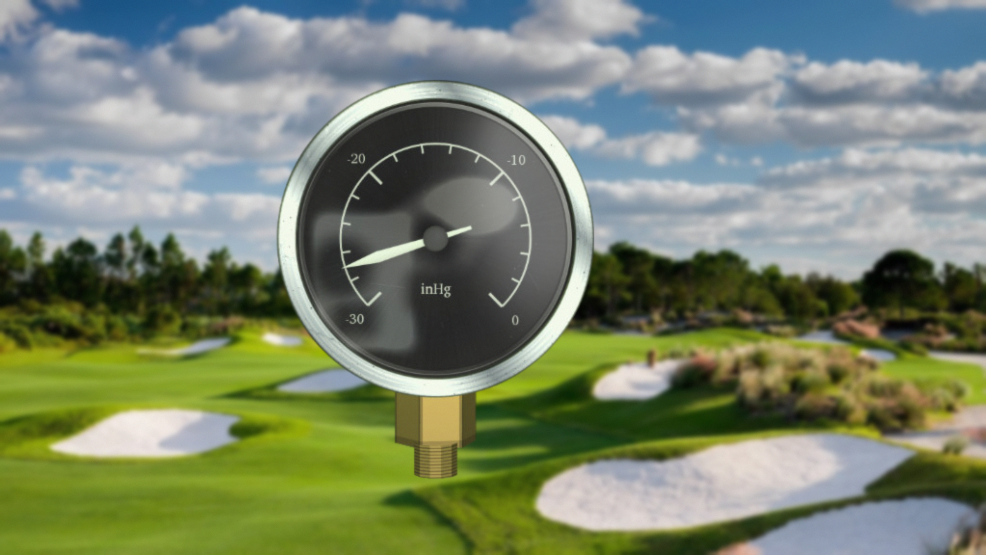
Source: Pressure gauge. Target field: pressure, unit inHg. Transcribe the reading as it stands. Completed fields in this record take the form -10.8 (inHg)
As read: -27 (inHg)
